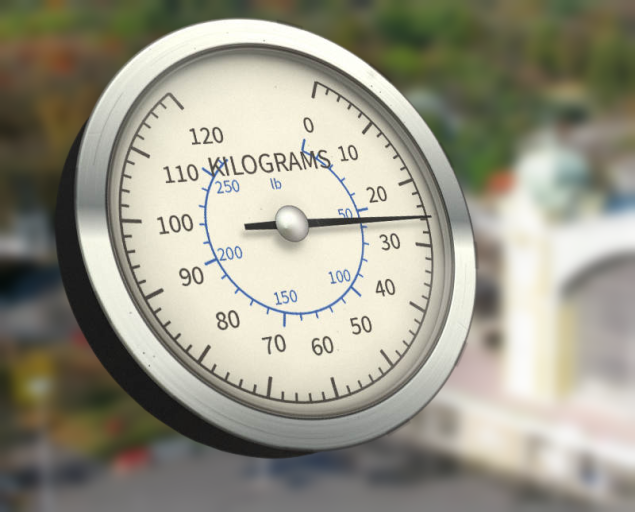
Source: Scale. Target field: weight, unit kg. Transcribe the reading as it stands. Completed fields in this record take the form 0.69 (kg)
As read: 26 (kg)
